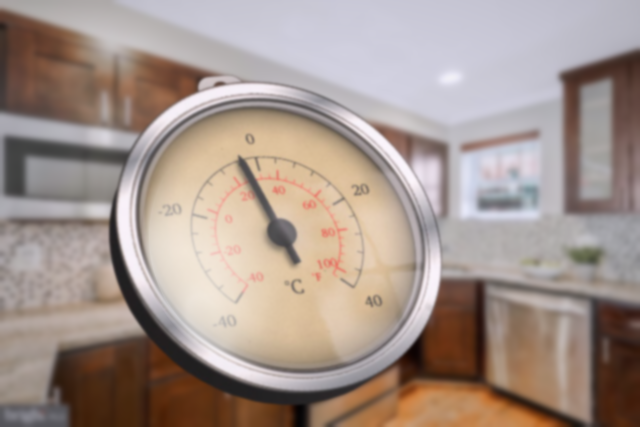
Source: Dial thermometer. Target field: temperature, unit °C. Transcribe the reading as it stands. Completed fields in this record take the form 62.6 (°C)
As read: -4 (°C)
